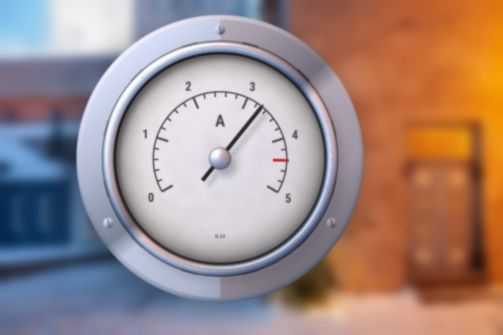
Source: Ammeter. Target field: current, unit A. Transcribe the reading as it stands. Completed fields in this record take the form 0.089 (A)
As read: 3.3 (A)
